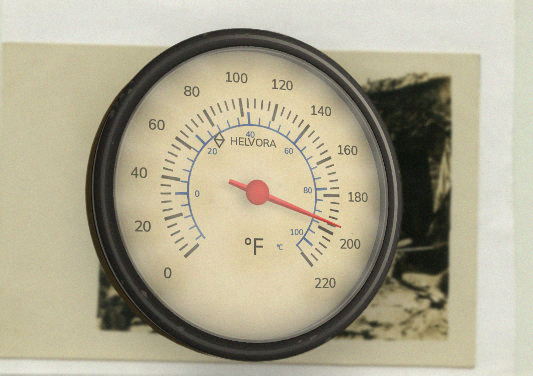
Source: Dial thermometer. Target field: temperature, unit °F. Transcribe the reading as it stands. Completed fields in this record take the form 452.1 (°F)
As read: 196 (°F)
